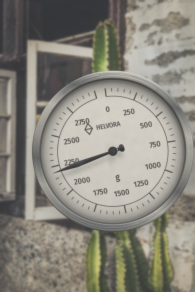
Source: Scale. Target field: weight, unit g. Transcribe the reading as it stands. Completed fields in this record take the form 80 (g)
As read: 2200 (g)
